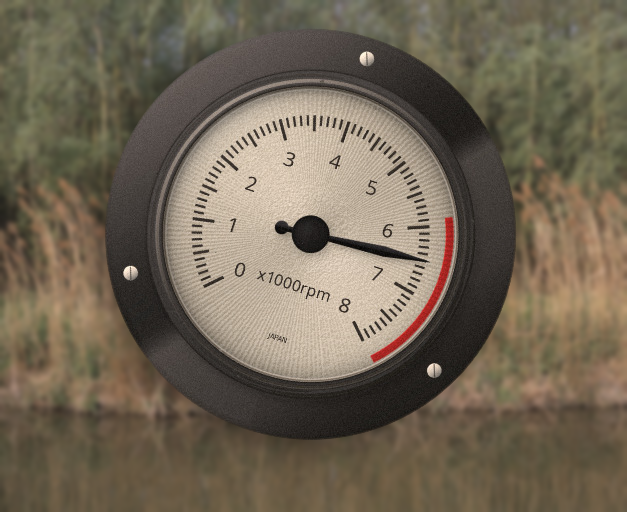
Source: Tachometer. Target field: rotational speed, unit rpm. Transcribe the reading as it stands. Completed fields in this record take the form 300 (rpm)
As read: 6500 (rpm)
